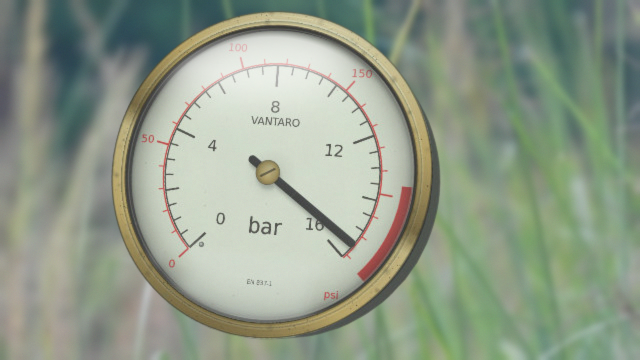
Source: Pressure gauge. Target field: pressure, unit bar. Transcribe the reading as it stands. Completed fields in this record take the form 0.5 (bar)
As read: 15.5 (bar)
